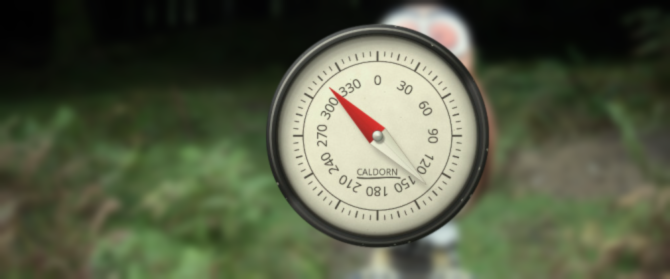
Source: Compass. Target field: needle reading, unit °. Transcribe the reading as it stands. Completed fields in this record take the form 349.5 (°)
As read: 315 (°)
